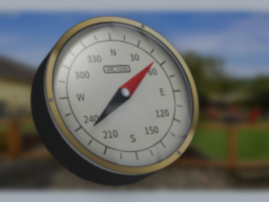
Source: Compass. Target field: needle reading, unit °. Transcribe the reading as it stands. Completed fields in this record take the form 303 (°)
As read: 52.5 (°)
